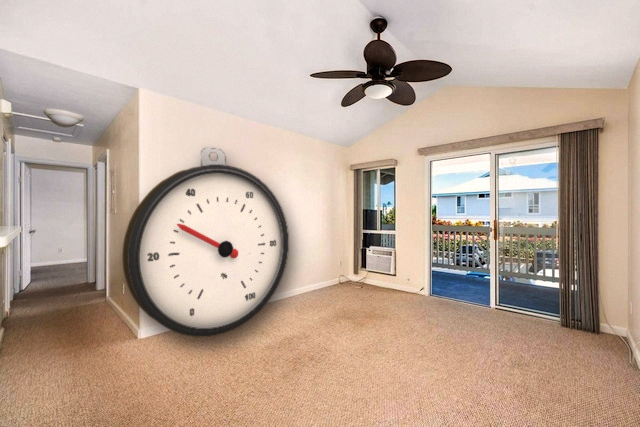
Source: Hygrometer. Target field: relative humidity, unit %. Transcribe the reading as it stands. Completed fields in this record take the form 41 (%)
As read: 30 (%)
